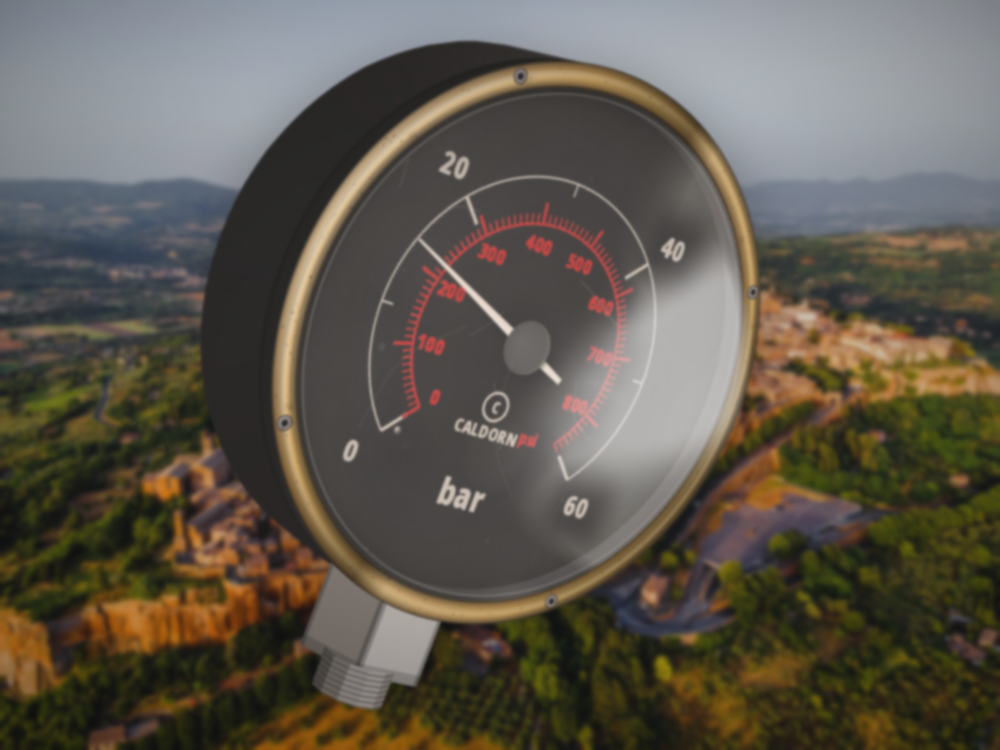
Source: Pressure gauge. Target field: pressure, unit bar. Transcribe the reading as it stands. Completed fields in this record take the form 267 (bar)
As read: 15 (bar)
